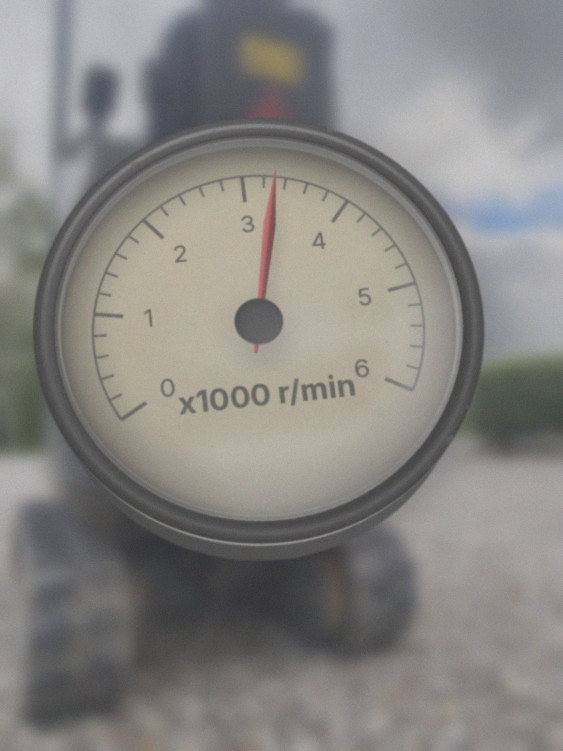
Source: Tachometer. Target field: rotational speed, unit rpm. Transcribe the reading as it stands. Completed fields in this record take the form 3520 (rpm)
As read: 3300 (rpm)
